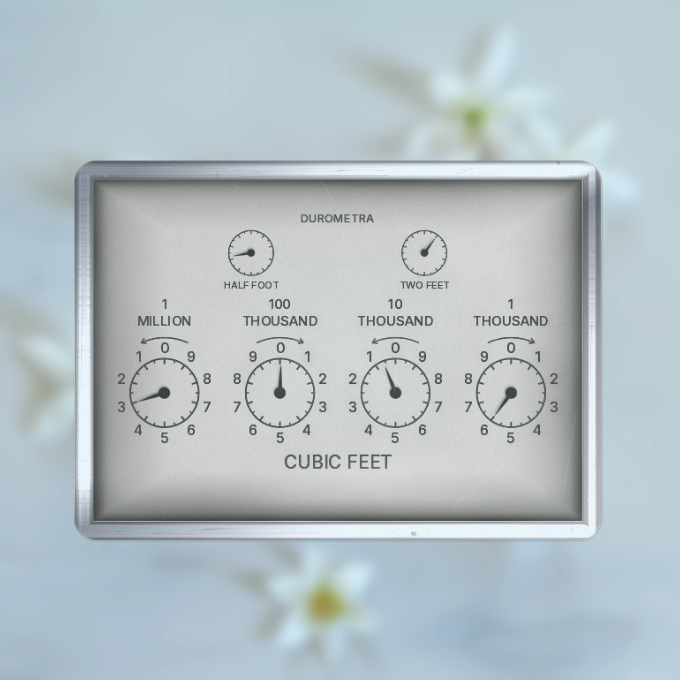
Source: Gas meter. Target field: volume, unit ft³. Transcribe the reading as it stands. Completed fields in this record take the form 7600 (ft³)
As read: 300600 (ft³)
